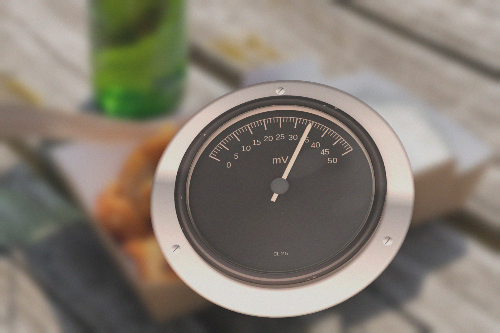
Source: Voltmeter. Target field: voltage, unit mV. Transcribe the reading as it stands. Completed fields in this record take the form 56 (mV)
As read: 35 (mV)
